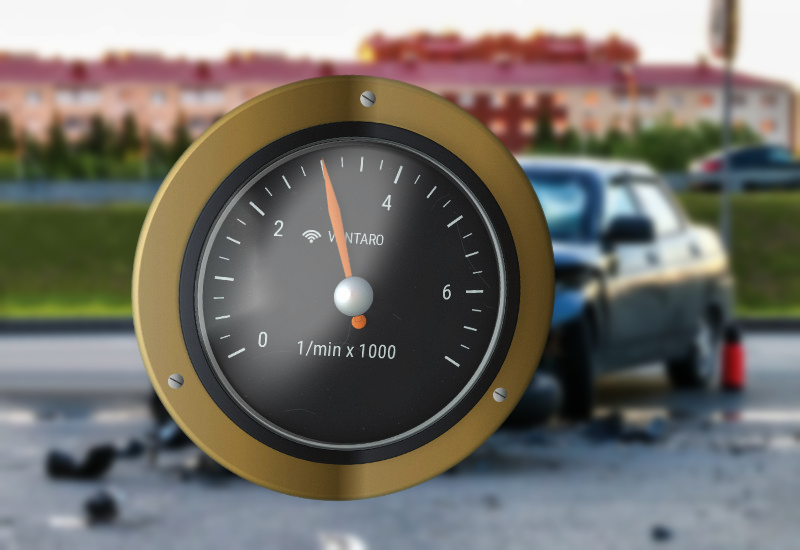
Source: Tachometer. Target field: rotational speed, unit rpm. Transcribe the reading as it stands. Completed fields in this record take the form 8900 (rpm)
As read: 3000 (rpm)
